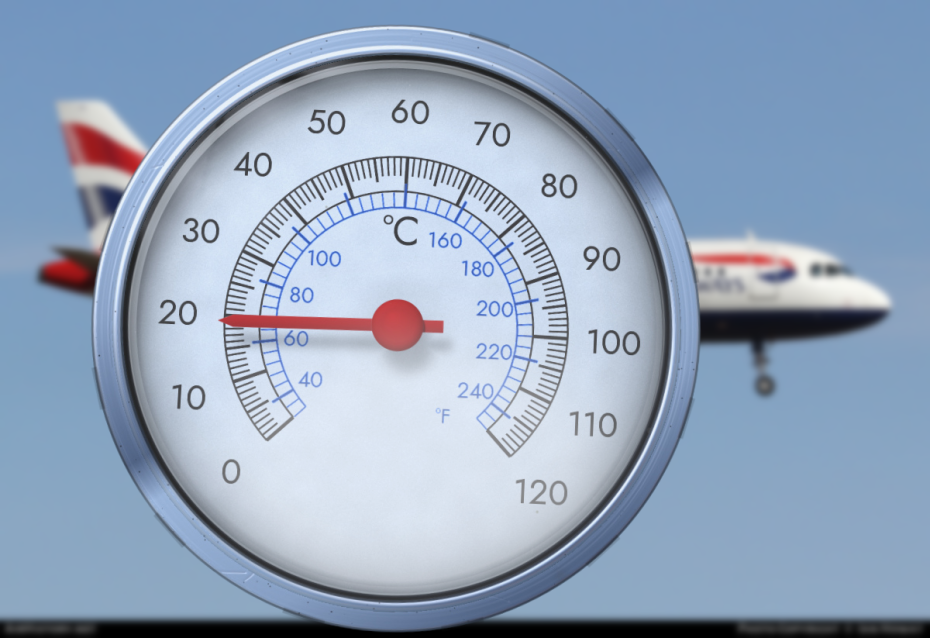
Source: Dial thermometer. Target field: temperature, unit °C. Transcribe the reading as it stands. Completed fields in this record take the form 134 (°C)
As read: 19 (°C)
